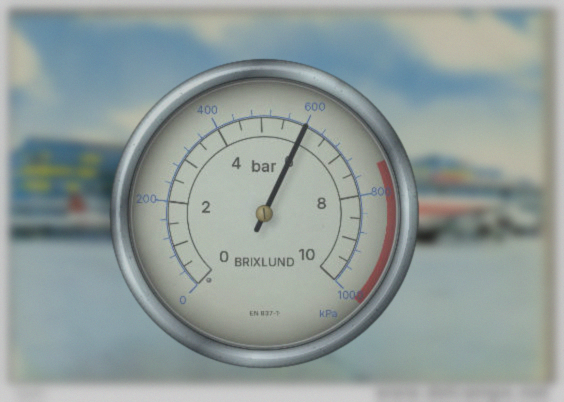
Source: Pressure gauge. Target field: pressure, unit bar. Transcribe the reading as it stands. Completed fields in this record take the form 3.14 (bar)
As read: 6 (bar)
